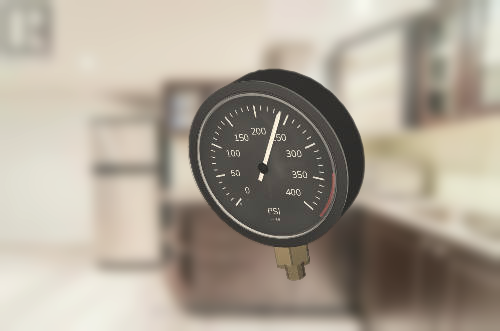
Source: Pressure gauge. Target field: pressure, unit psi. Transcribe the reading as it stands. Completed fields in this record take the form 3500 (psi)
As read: 240 (psi)
